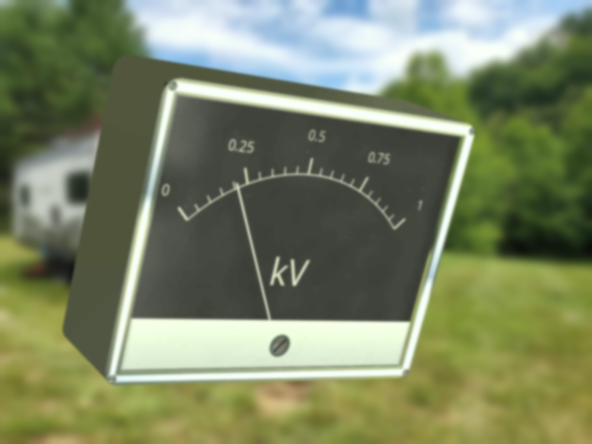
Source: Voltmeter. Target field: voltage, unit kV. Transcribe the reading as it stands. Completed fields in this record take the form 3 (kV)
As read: 0.2 (kV)
